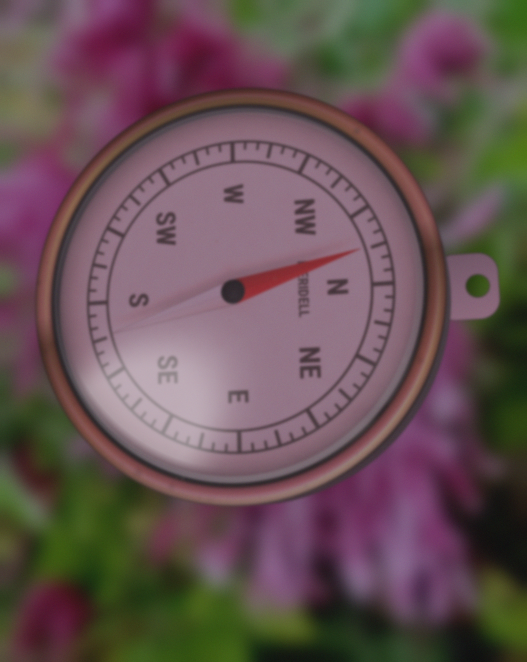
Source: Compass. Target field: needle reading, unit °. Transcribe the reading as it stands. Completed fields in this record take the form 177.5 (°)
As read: 345 (°)
